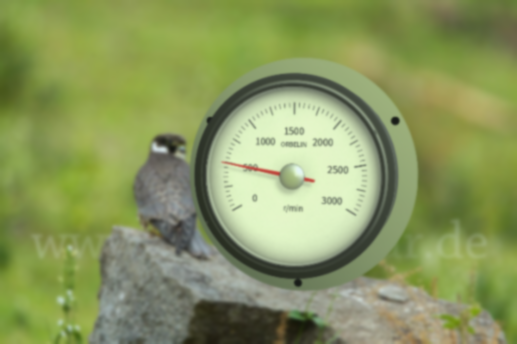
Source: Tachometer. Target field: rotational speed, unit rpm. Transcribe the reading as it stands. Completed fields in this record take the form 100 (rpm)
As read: 500 (rpm)
